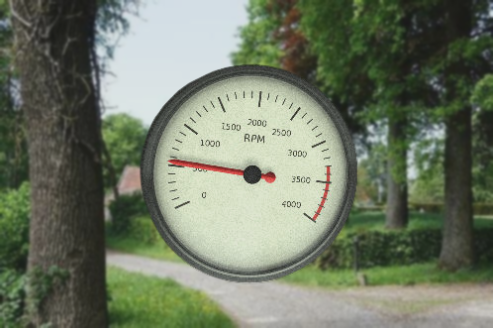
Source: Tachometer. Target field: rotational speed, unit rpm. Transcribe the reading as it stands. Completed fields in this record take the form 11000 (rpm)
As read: 550 (rpm)
